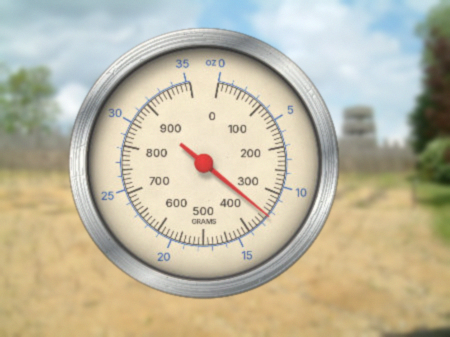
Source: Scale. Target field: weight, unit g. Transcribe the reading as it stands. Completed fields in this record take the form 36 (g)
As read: 350 (g)
